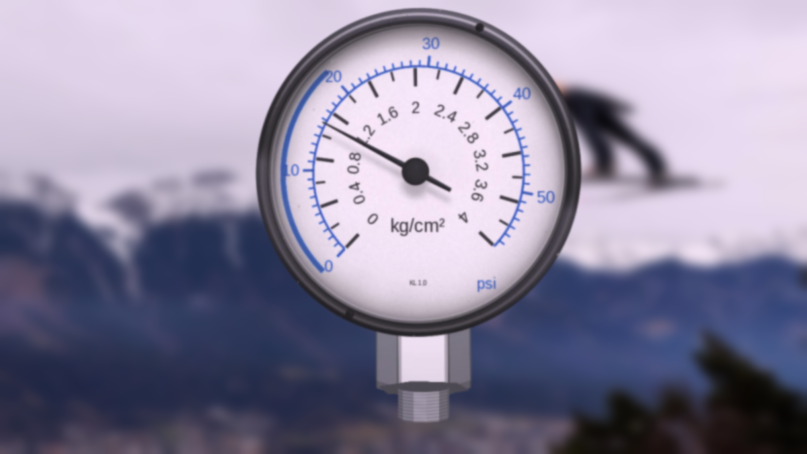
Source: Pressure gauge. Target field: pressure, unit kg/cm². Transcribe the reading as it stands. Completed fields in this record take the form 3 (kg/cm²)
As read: 1.1 (kg/cm²)
